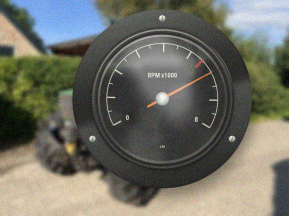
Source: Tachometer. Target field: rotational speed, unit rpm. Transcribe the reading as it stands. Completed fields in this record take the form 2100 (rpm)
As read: 6000 (rpm)
